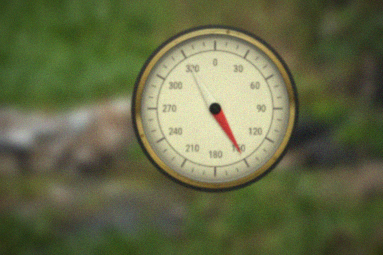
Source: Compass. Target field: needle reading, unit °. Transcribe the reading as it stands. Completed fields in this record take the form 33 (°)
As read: 150 (°)
